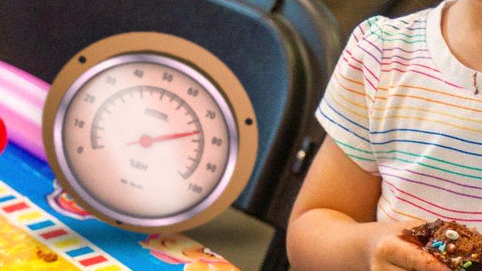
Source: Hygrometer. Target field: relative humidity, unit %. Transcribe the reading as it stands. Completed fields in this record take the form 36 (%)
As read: 75 (%)
